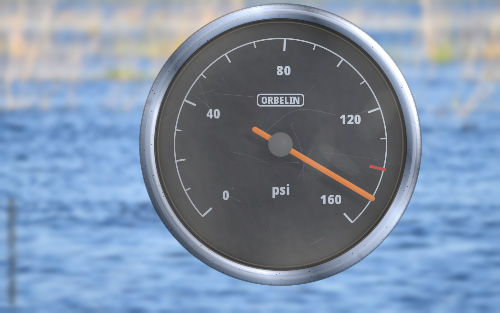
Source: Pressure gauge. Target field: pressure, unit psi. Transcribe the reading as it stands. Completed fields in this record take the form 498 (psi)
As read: 150 (psi)
